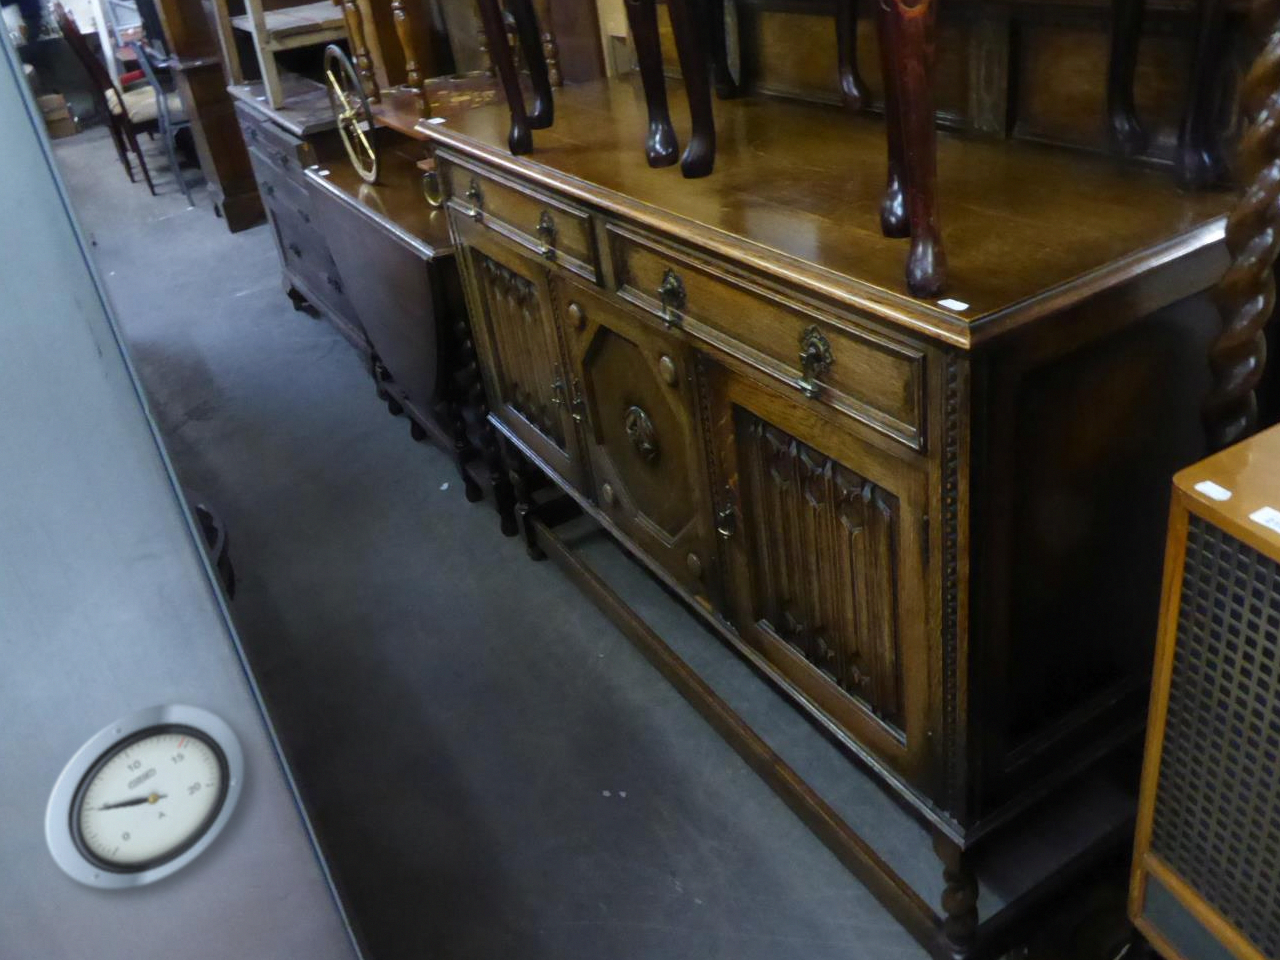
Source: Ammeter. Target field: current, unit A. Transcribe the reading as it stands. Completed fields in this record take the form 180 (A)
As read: 5 (A)
